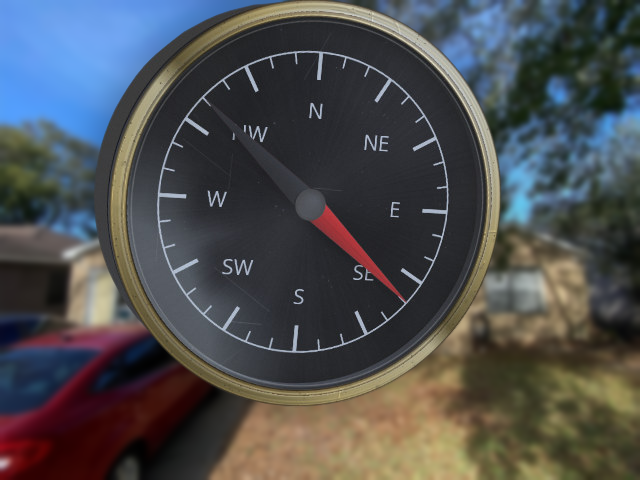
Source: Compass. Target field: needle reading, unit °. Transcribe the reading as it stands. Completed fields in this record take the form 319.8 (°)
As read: 130 (°)
